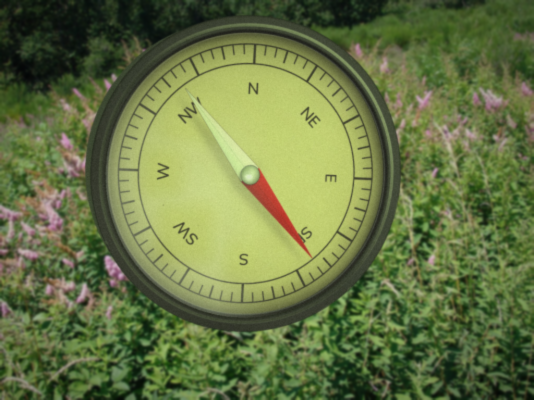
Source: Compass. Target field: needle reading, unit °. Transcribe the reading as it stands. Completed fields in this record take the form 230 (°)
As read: 140 (°)
